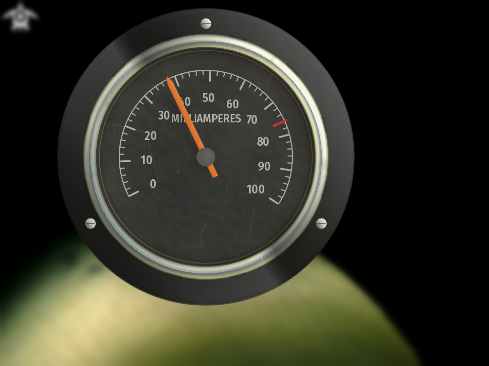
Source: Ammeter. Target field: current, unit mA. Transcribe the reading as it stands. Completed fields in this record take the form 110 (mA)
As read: 38 (mA)
